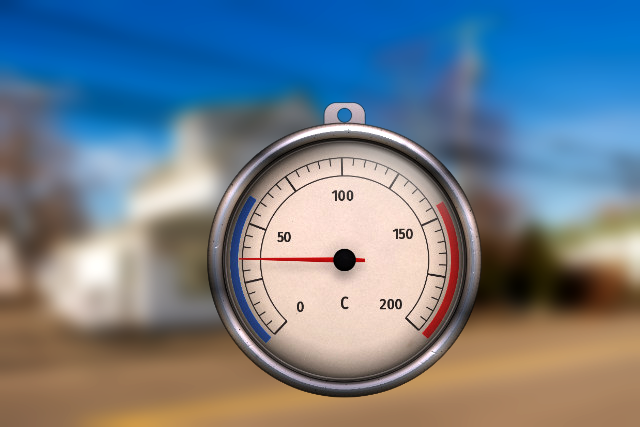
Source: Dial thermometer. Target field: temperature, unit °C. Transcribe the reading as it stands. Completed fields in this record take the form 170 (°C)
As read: 35 (°C)
